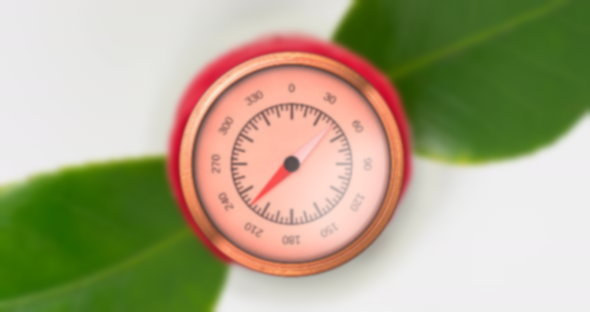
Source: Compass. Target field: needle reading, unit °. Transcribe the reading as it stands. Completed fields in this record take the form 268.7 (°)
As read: 225 (°)
